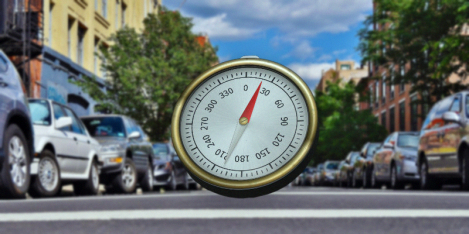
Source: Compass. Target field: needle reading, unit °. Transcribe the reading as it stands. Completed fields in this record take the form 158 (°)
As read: 20 (°)
